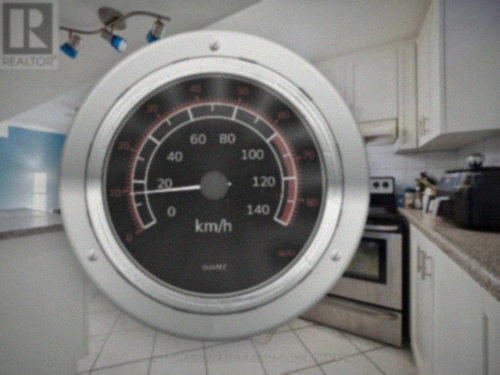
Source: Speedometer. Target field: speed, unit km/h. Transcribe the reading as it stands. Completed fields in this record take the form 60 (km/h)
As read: 15 (km/h)
